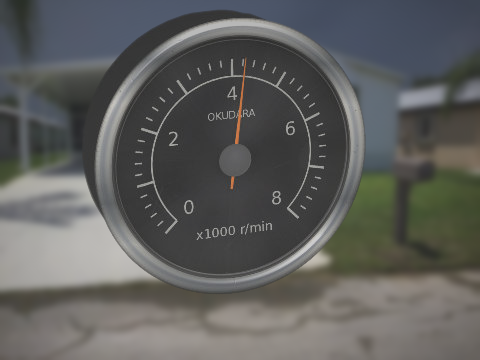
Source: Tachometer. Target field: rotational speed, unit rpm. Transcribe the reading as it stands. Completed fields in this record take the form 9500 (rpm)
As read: 4200 (rpm)
